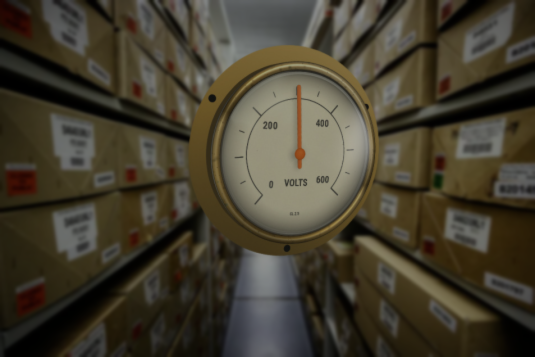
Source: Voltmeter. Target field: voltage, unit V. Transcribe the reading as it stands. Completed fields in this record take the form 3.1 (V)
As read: 300 (V)
